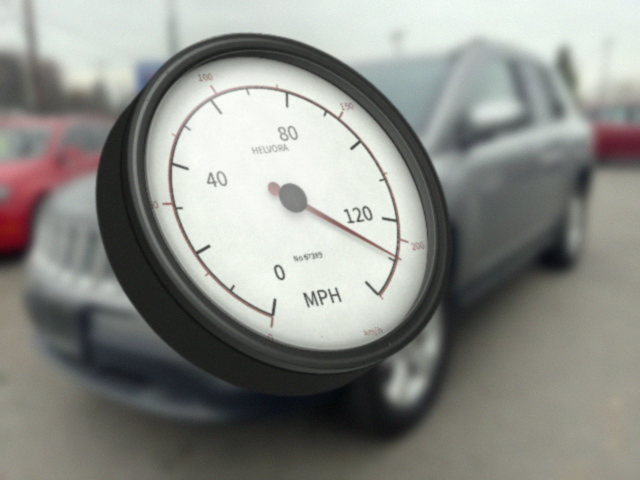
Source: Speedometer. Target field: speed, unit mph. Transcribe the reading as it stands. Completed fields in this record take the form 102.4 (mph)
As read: 130 (mph)
